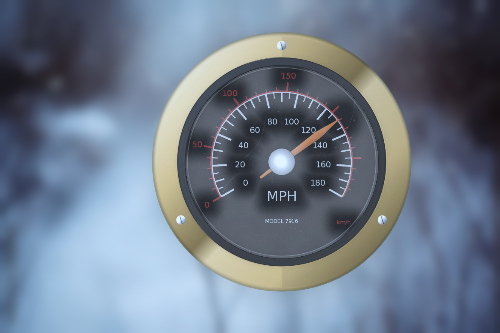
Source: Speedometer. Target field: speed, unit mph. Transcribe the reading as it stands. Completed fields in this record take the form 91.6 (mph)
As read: 130 (mph)
